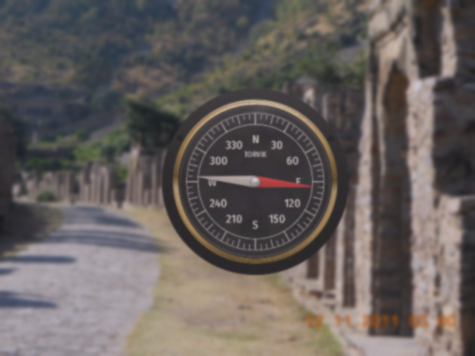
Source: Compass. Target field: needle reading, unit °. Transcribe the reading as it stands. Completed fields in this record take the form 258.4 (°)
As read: 95 (°)
